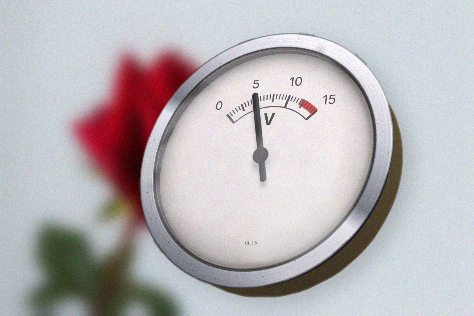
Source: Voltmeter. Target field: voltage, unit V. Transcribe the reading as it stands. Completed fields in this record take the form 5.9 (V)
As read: 5 (V)
